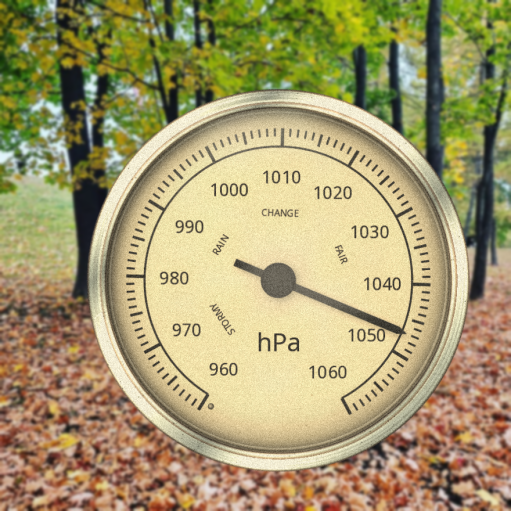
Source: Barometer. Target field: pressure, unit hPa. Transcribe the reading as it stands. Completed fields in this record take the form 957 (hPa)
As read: 1047 (hPa)
